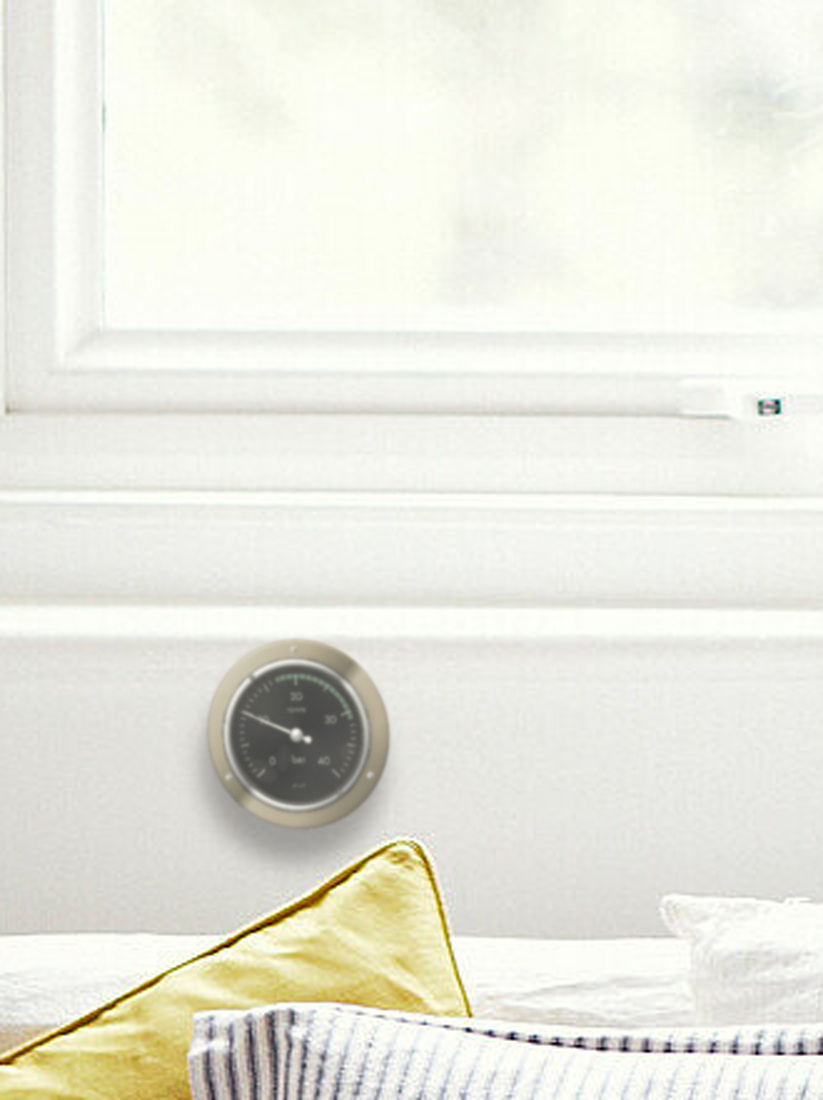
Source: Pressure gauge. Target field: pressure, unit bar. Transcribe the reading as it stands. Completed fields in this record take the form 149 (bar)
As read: 10 (bar)
